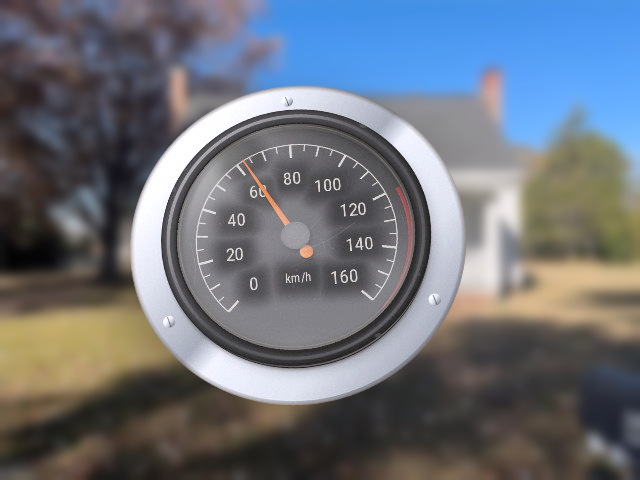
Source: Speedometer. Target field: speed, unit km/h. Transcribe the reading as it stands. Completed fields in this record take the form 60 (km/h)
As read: 62.5 (km/h)
